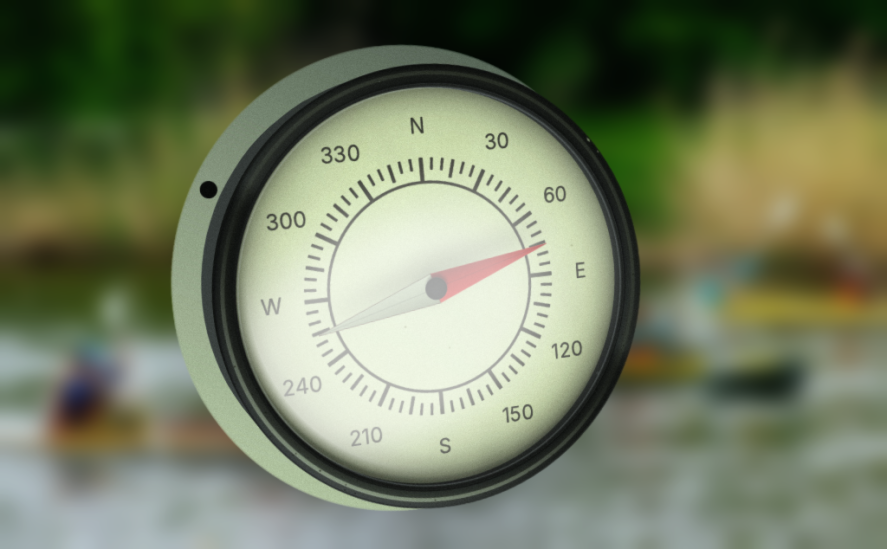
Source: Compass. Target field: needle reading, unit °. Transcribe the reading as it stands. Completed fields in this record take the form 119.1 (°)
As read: 75 (°)
